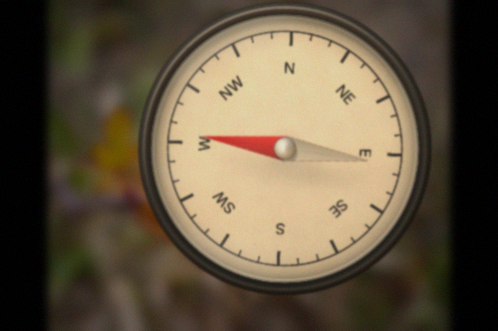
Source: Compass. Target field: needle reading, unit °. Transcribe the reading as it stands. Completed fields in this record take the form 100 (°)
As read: 275 (°)
